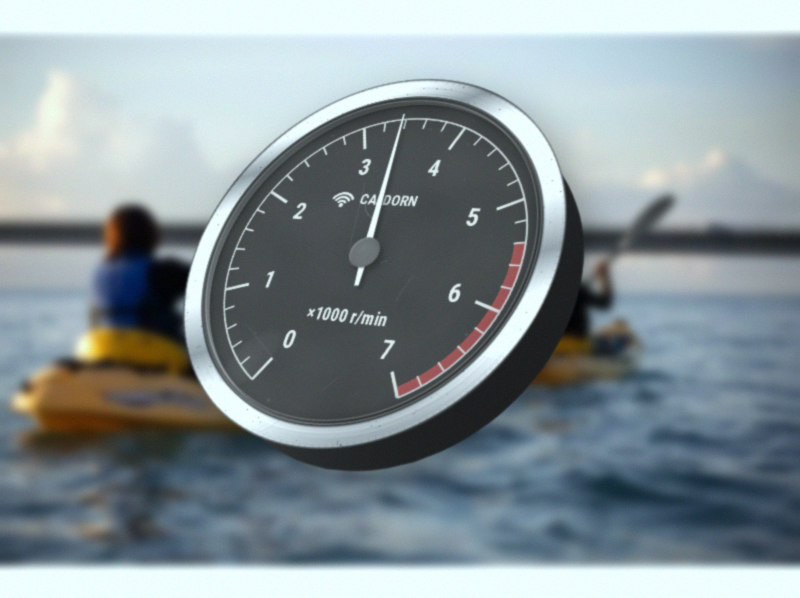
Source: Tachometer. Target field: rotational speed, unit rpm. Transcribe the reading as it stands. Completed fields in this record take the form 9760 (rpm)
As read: 3400 (rpm)
